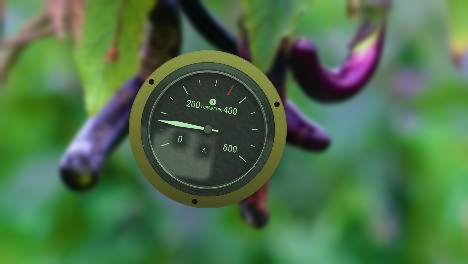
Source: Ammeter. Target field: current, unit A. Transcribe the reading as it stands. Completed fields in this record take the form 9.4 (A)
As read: 75 (A)
